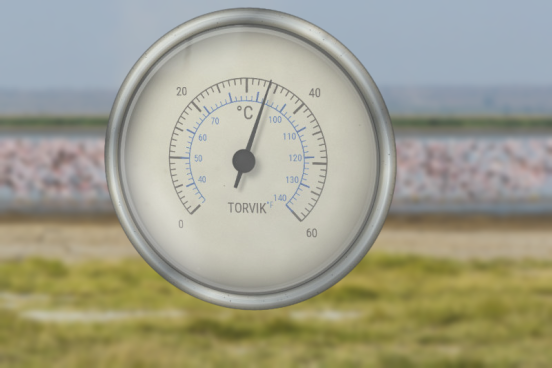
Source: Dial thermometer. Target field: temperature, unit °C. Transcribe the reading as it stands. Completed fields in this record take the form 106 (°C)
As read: 34 (°C)
